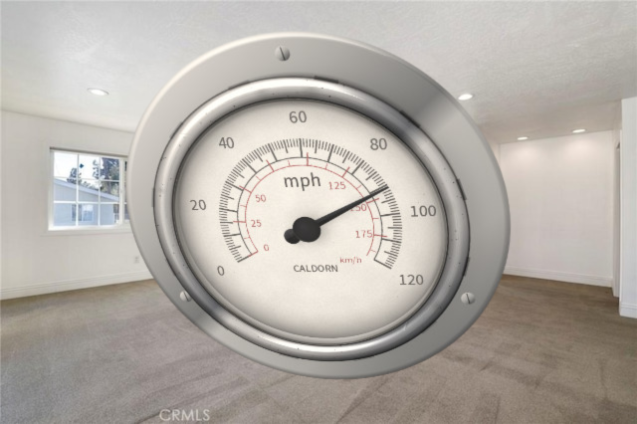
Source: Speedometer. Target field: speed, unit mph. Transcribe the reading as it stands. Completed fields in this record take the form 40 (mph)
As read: 90 (mph)
